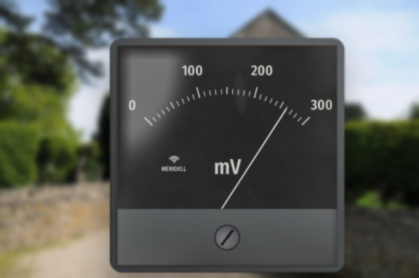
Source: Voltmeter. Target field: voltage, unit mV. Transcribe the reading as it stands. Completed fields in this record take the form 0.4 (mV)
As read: 260 (mV)
